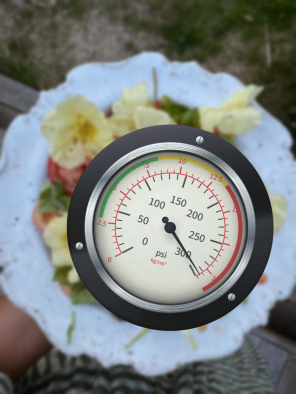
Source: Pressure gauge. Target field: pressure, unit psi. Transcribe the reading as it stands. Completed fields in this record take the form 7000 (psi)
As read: 295 (psi)
